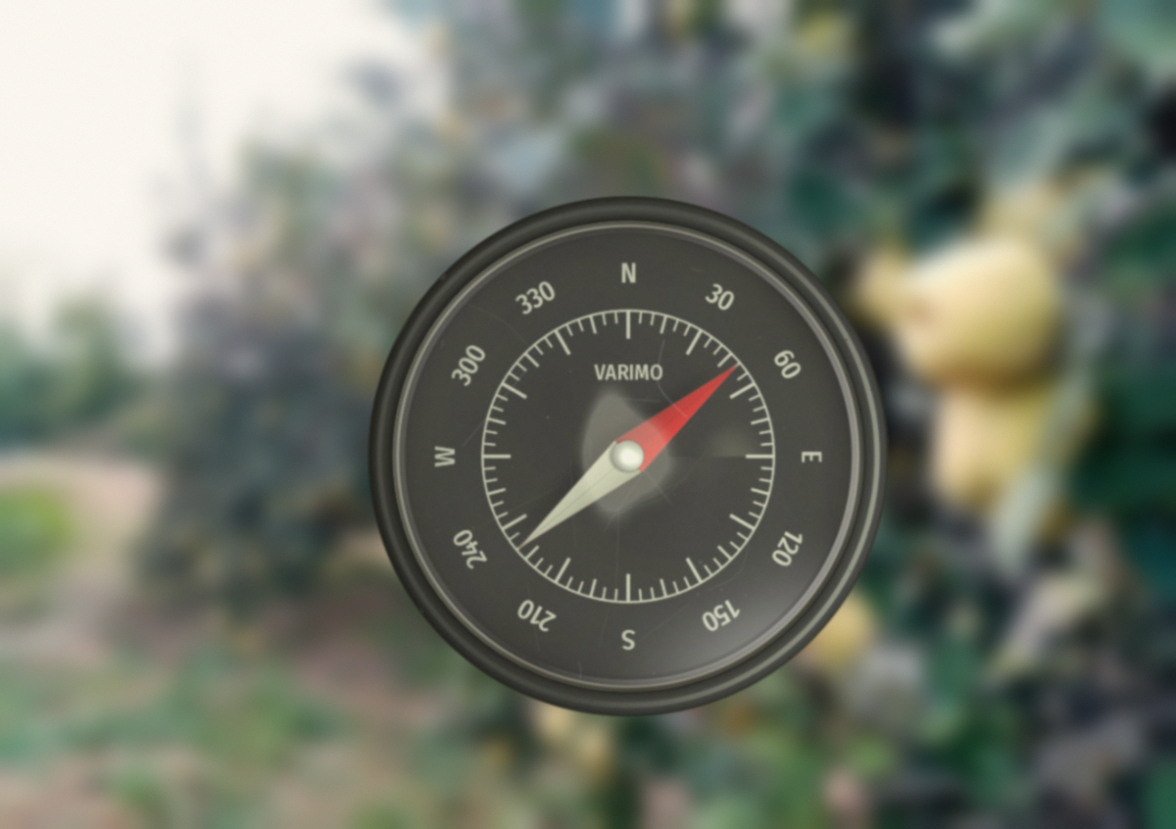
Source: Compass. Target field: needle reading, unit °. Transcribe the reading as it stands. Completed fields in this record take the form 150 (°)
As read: 50 (°)
